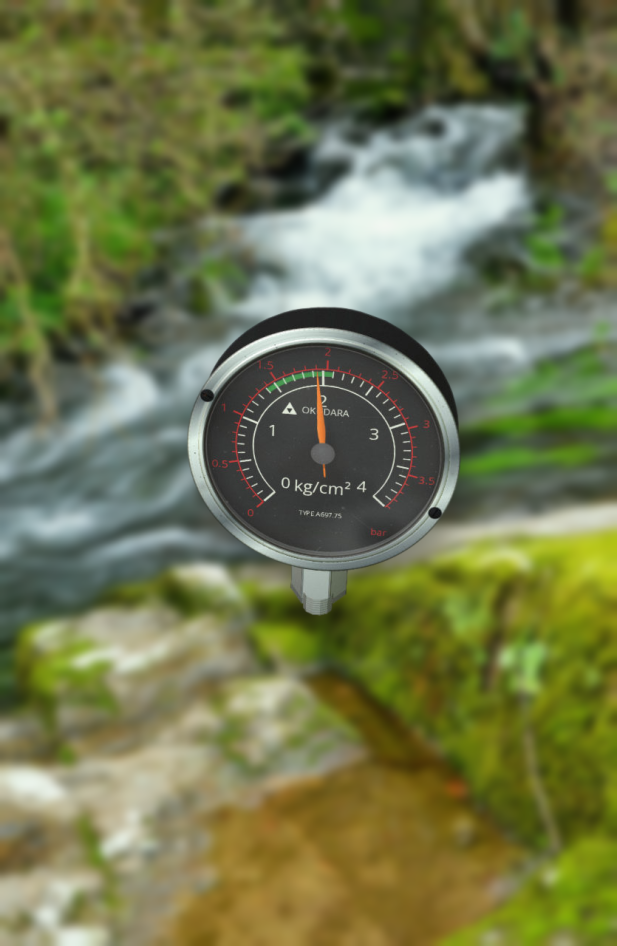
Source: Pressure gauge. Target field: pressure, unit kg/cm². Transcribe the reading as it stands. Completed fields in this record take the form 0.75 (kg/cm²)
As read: 1.95 (kg/cm²)
